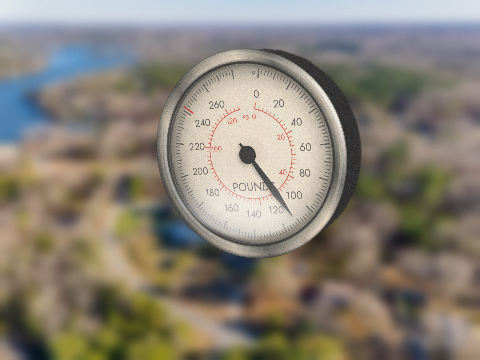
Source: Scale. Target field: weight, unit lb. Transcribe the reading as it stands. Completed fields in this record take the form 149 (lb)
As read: 110 (lb)
